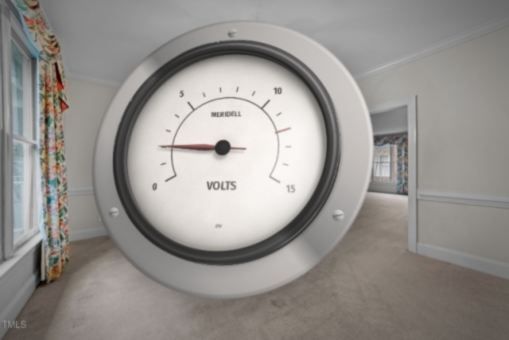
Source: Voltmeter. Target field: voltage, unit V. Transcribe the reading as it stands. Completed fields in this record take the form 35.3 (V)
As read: 2 (V)
